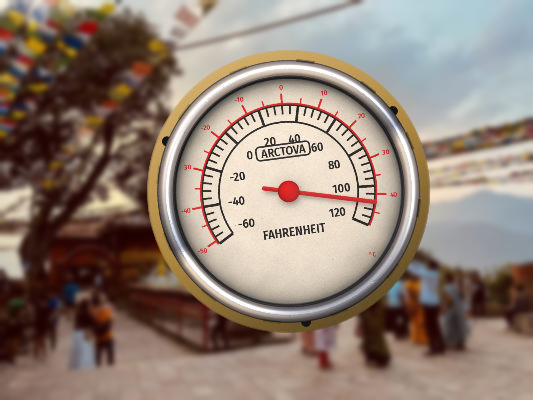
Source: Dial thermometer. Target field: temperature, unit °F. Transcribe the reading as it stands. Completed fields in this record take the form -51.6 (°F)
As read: 108 (°F)
